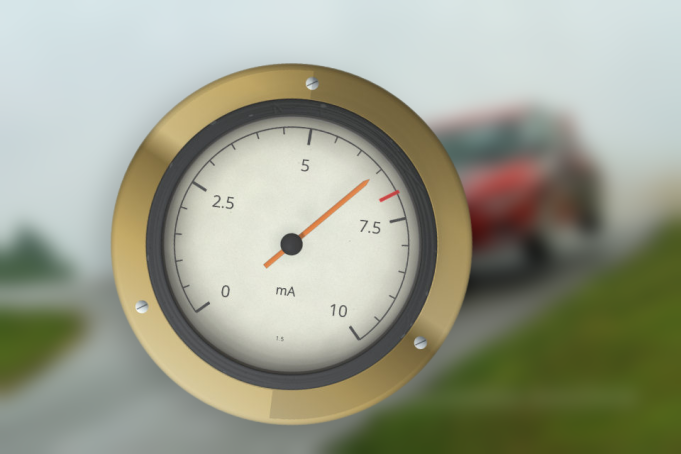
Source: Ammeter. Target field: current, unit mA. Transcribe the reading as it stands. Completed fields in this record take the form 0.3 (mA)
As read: 6.5 (mA)
